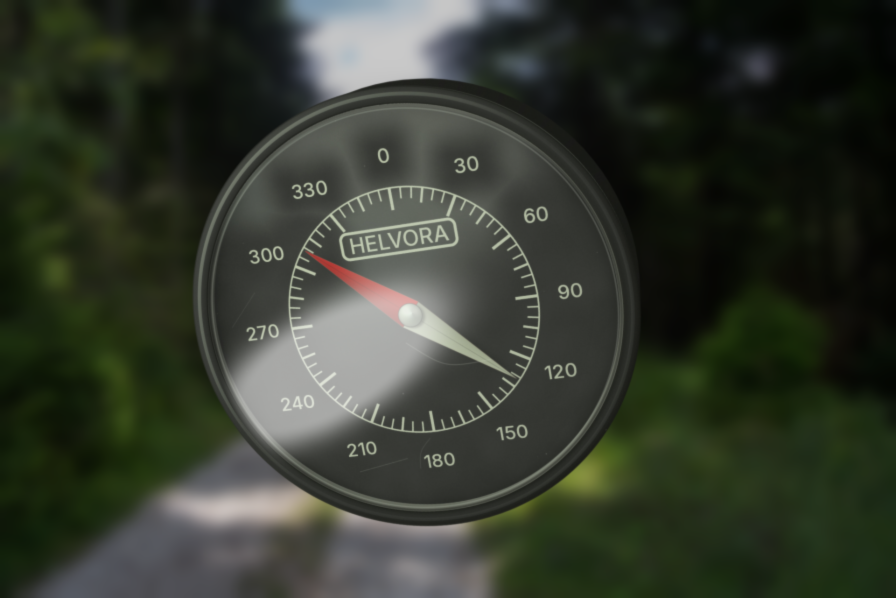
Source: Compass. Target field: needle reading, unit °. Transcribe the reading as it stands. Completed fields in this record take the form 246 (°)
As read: 310 (°)
